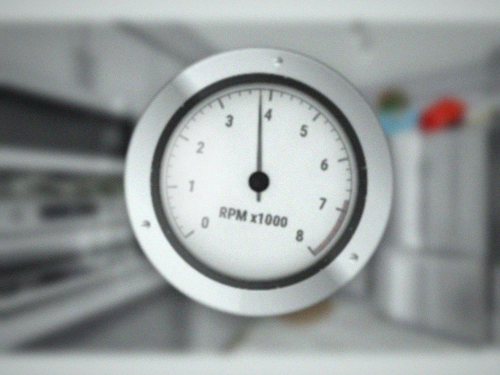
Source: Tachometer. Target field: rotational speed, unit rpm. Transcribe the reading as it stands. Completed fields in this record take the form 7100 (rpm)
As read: 3800 (rpm)
